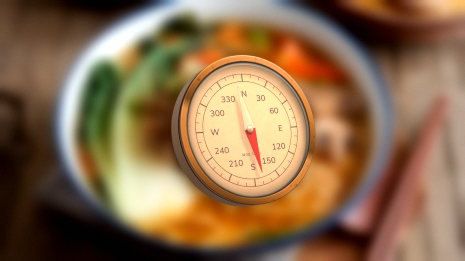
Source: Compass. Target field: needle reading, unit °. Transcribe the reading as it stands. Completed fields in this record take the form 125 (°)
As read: 170 (°)
